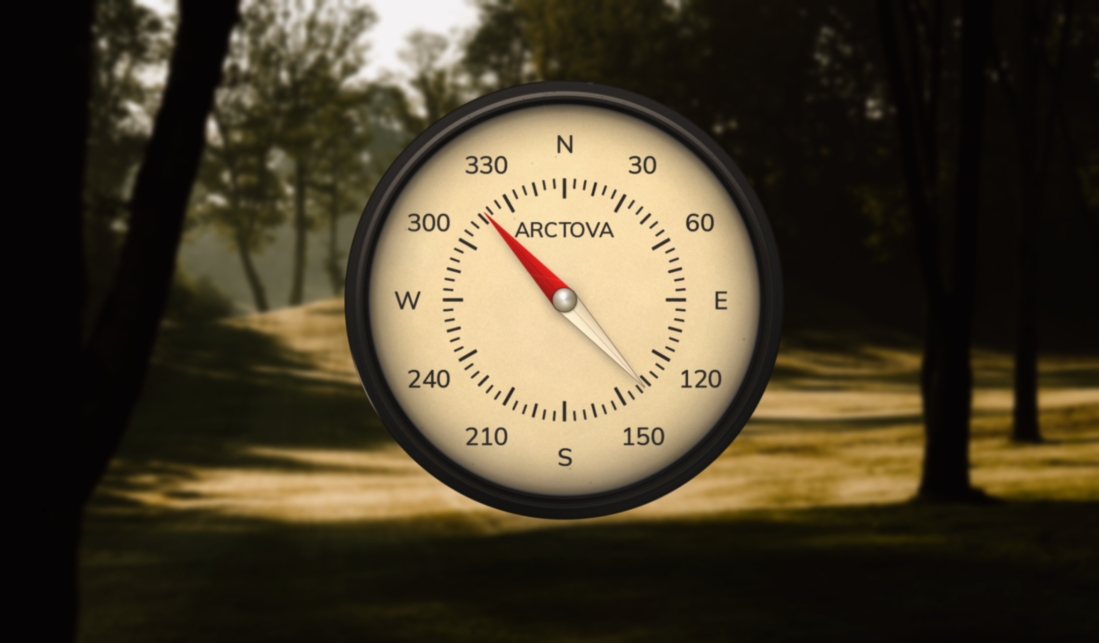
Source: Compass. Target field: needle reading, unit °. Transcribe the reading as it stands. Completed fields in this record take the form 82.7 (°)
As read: 317.5 (°)
